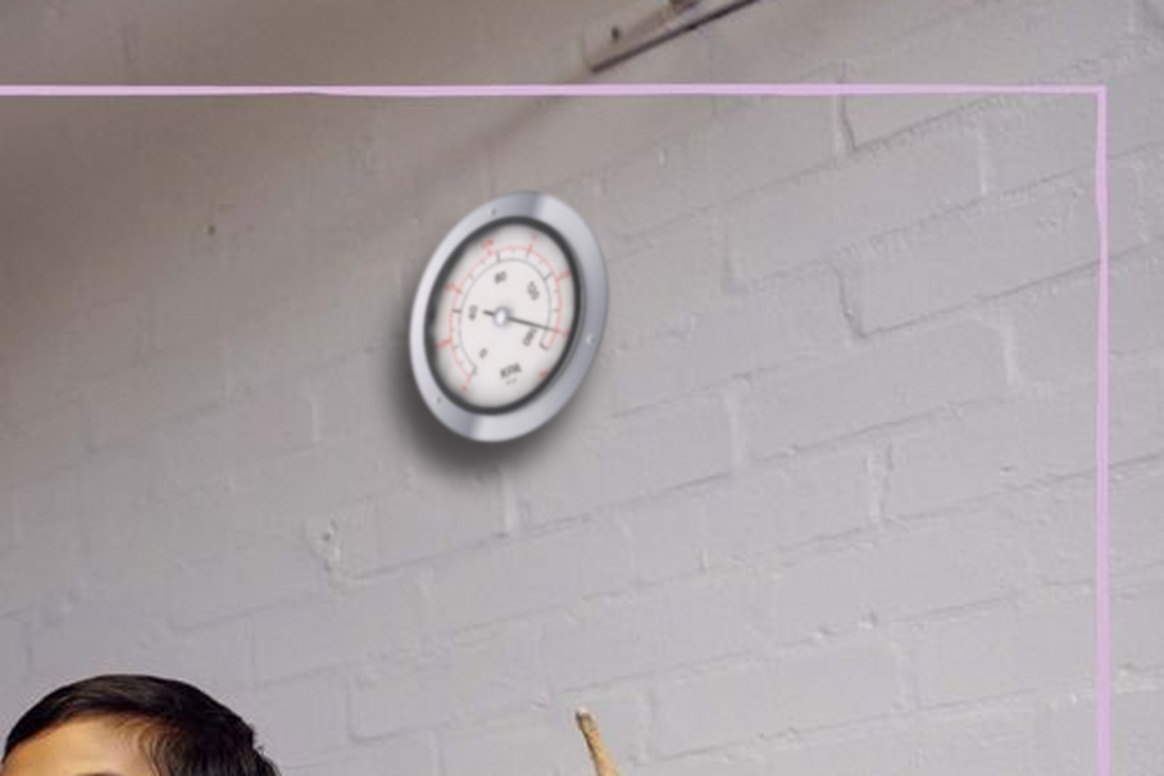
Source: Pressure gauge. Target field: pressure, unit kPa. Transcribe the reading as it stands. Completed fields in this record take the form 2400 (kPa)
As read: 150 (kPa)
